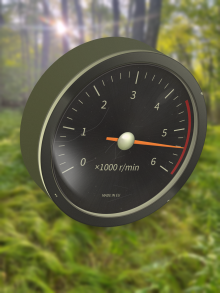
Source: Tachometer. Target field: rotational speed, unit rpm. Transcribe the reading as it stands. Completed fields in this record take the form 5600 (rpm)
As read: 5400 (rpm)
